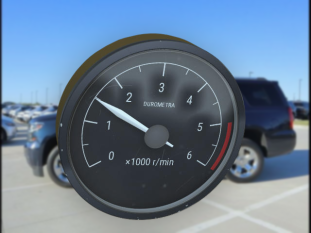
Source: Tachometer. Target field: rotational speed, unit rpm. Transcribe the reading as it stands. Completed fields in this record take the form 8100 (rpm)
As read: 1500 (rpm)
